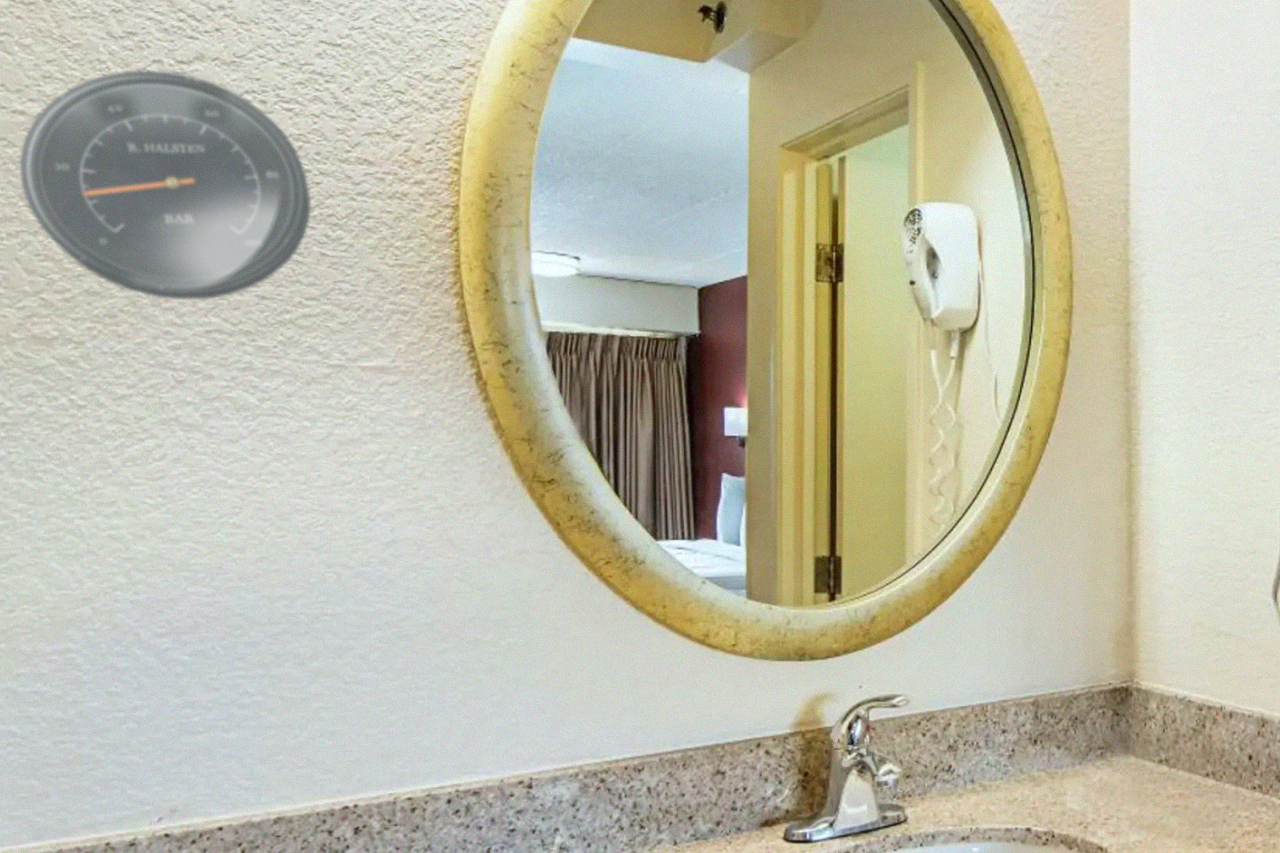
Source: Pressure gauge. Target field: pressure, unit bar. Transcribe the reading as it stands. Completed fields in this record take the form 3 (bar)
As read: 12.5 (bar)
